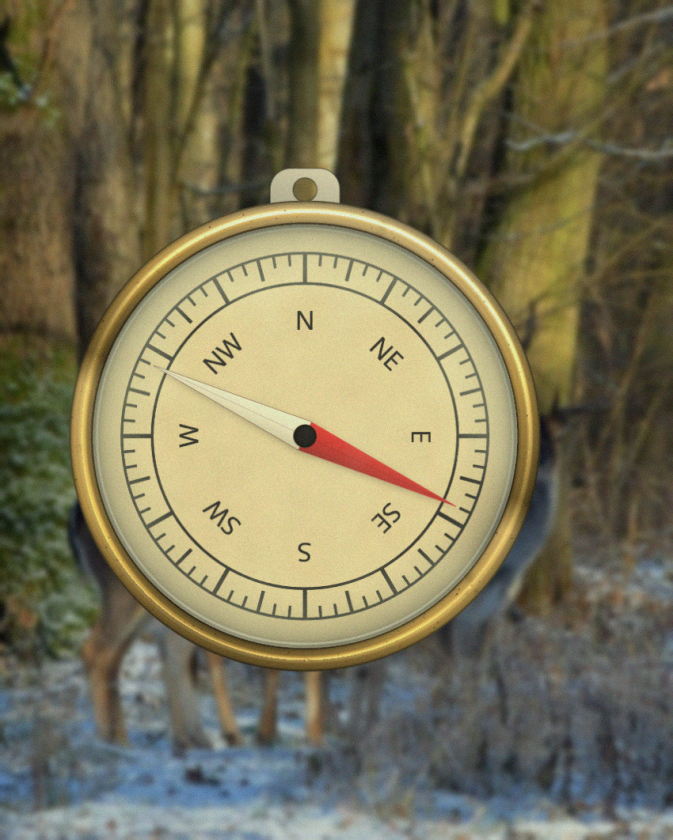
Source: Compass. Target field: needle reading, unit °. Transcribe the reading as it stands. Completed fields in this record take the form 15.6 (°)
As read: 115 (°)
